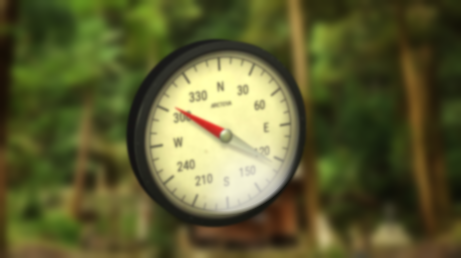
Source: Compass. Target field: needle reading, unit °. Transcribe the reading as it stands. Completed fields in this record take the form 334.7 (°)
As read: 305 (°)
